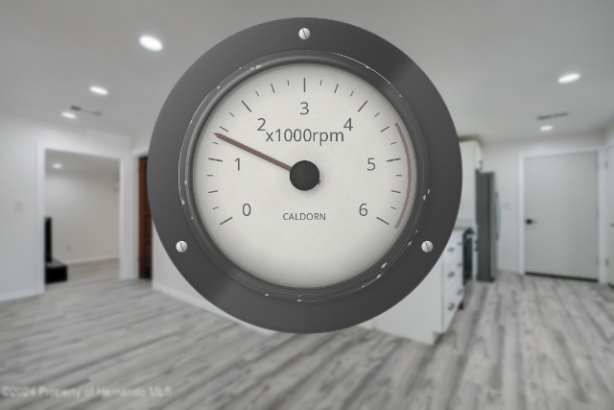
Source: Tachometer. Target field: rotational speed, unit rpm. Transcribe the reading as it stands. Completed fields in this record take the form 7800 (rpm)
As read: 1375 (rpm)
